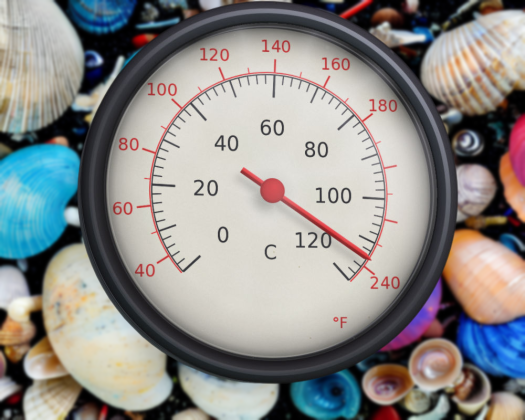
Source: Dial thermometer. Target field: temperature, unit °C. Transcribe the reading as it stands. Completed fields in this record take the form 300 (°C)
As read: 114 (°C)
